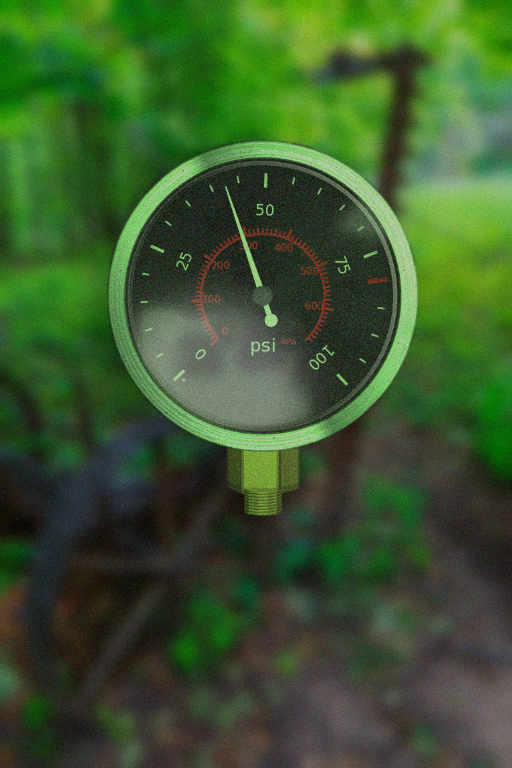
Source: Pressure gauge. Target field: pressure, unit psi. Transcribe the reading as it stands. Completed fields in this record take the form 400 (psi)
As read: 42.5 (psi)
